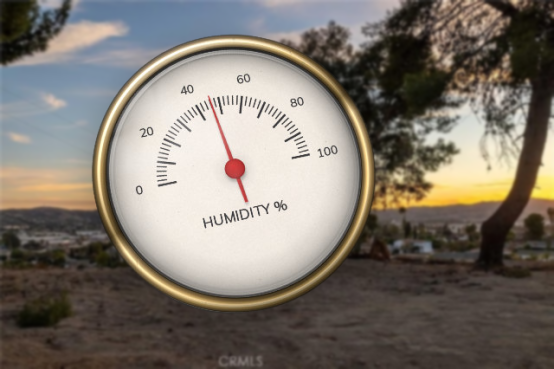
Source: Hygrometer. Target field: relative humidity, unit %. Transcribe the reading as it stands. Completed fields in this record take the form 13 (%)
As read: 46 (%)
